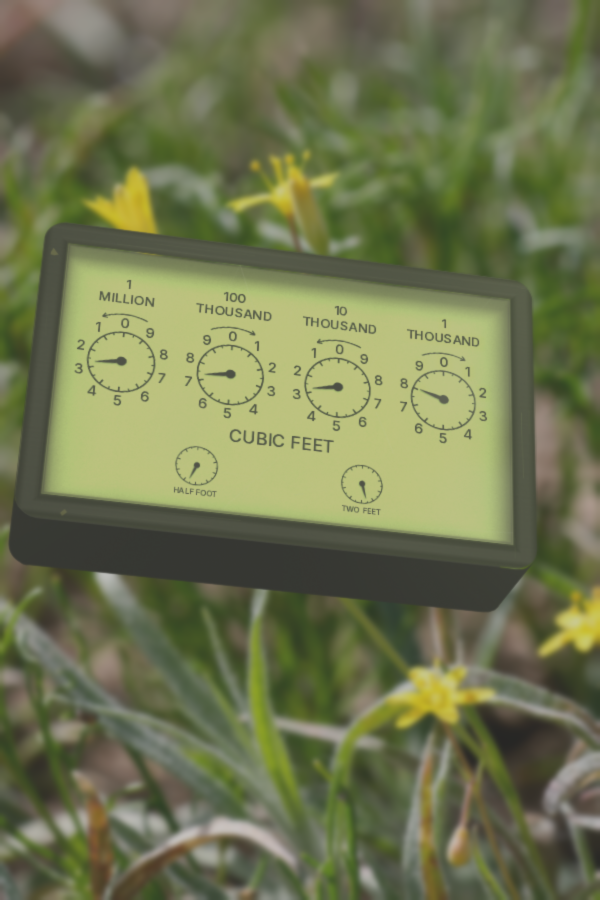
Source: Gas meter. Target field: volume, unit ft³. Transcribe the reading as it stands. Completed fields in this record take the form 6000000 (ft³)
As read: 272800 (ft³)
